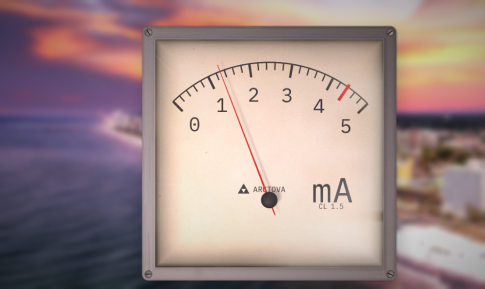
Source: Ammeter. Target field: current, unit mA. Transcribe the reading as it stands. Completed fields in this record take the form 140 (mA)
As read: 1.3 (mA)
